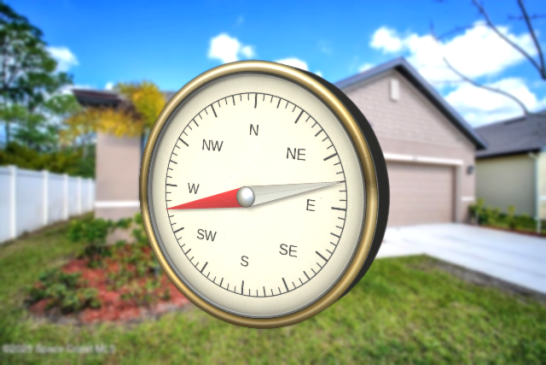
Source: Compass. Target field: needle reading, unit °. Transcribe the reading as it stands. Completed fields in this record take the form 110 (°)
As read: 255 (°)
